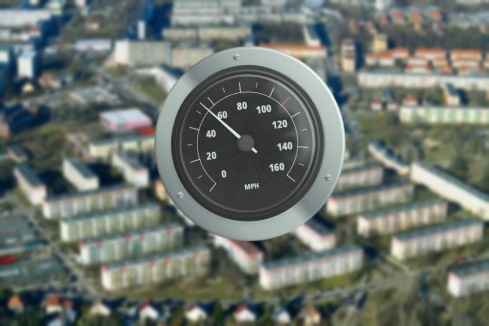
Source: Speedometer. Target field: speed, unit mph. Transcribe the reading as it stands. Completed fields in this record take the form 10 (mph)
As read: 55 (mph)
